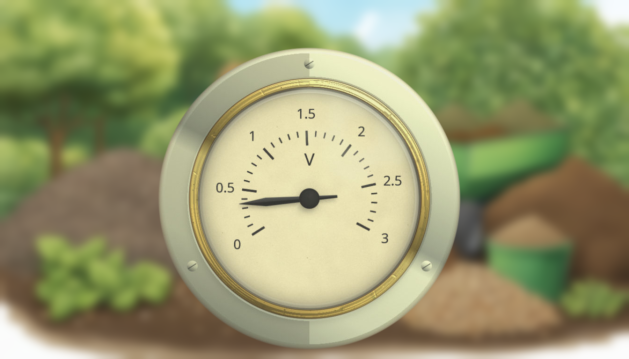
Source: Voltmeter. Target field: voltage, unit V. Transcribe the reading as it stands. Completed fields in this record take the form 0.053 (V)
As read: 0.35 (V)
